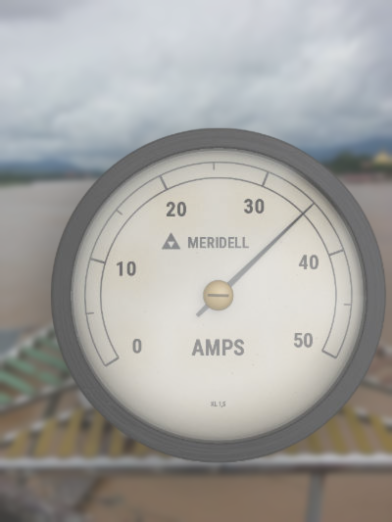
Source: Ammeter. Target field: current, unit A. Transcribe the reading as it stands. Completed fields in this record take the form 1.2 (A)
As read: 35 (A)
